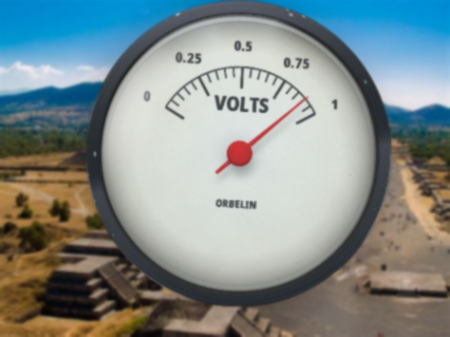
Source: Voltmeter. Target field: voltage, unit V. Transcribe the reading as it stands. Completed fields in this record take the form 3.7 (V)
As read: 0.9 (V)
